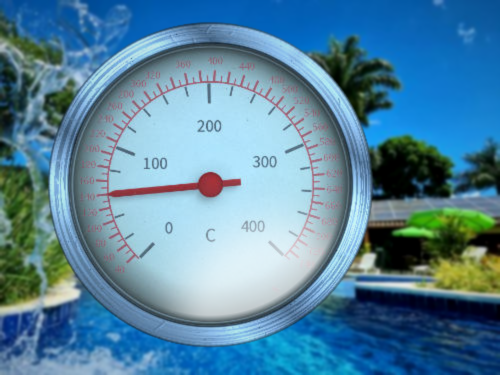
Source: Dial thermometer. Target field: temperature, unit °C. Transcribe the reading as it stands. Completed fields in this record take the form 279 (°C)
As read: 60 (°C)
